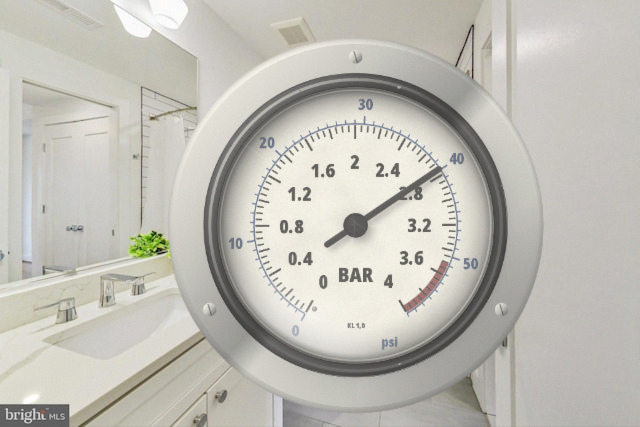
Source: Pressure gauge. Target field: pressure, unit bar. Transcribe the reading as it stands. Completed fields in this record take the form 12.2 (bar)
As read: 2.75 (bar)
